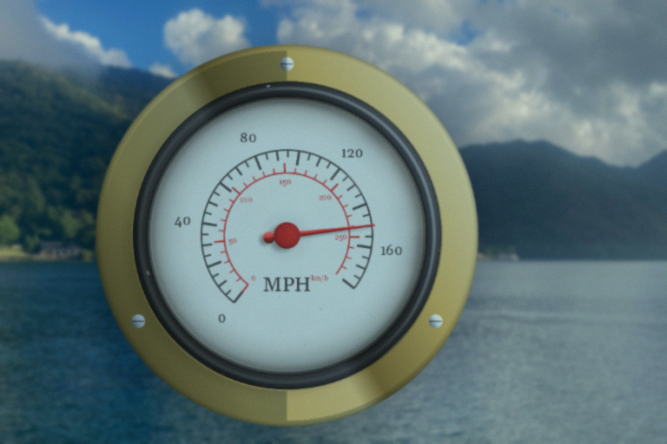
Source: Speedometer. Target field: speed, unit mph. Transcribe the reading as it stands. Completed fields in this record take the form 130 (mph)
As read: 150 (mph)
